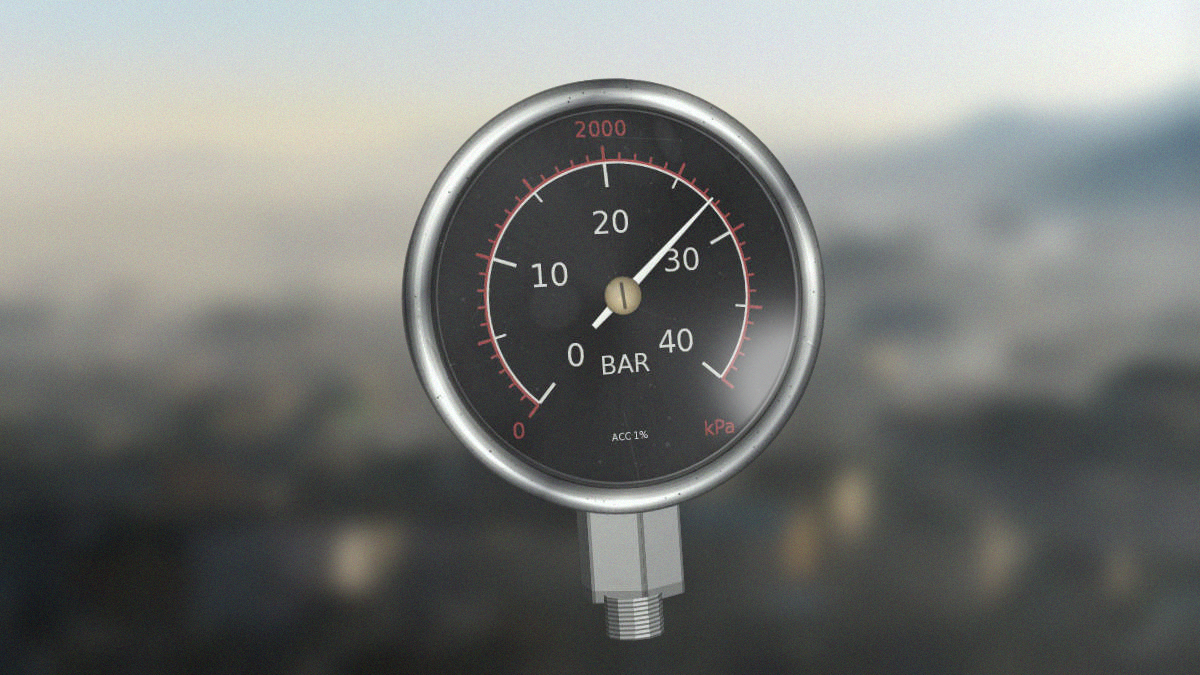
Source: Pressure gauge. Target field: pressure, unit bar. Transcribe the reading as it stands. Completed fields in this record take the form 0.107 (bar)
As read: 27.5 (bar)
